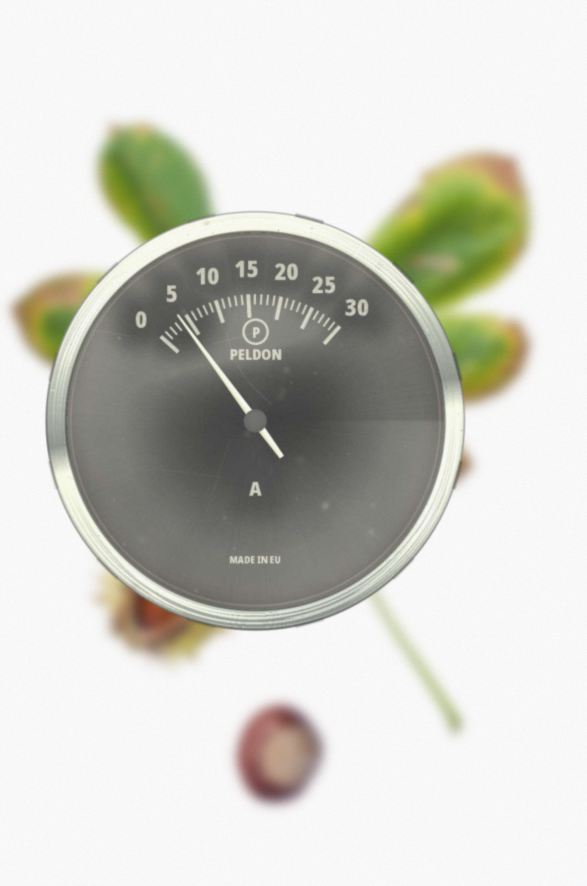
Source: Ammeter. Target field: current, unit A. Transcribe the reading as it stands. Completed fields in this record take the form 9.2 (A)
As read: 4 (A)
